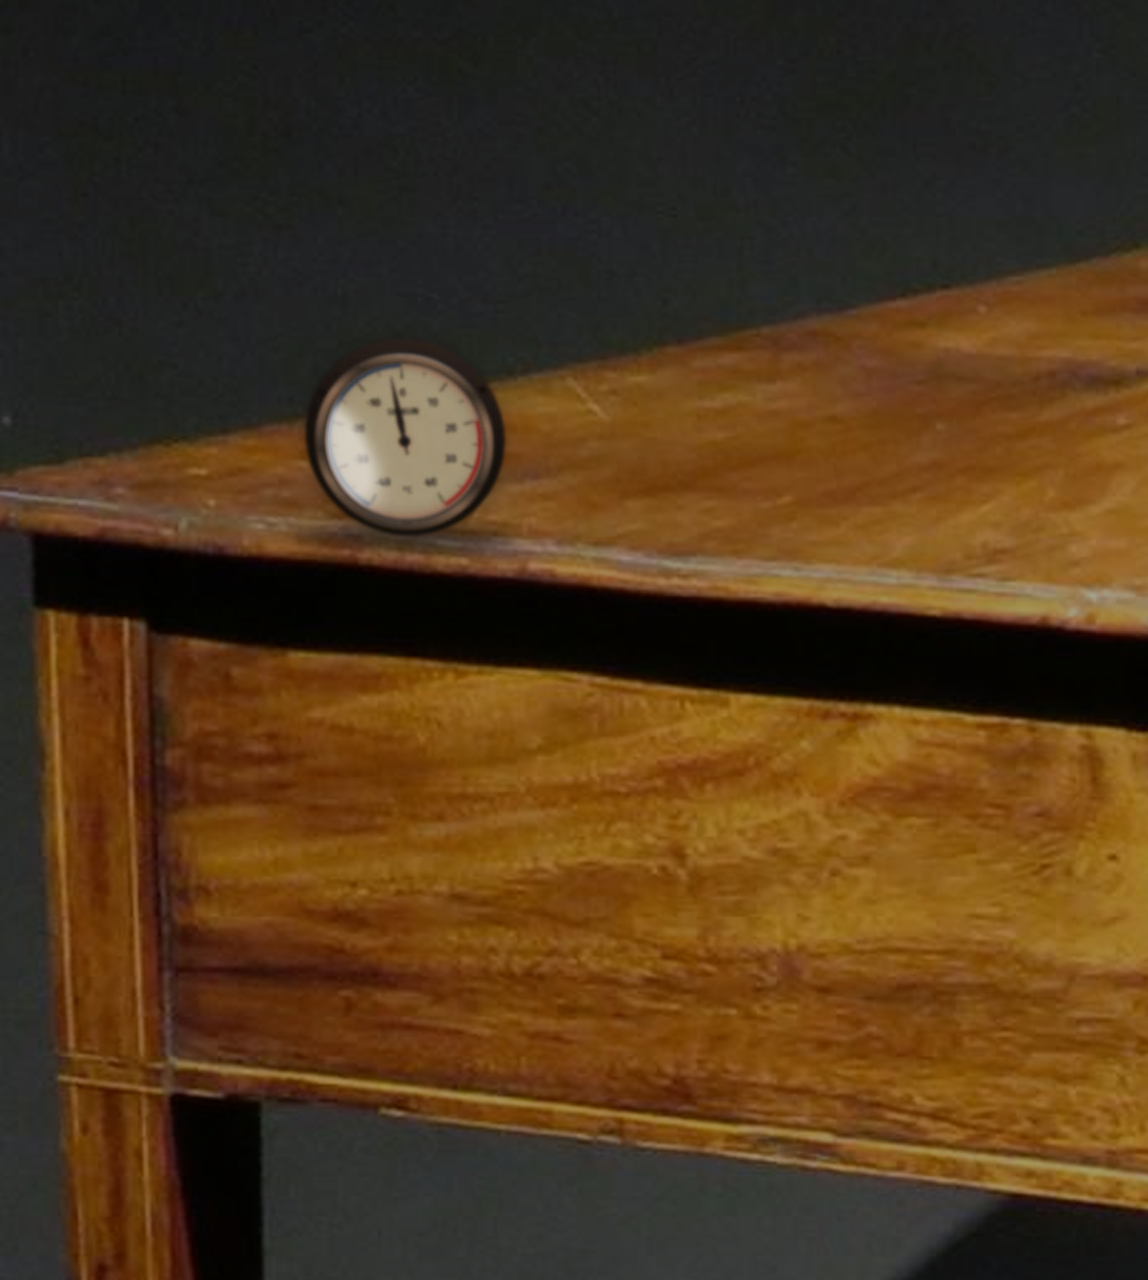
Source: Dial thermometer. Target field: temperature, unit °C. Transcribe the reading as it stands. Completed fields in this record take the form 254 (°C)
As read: -2.5 (°C)
